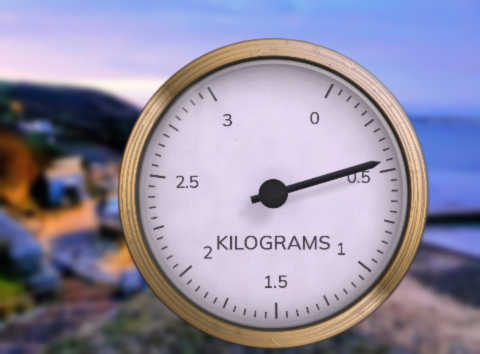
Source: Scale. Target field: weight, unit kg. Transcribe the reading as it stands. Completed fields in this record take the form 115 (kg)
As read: 0.45 (kg)
